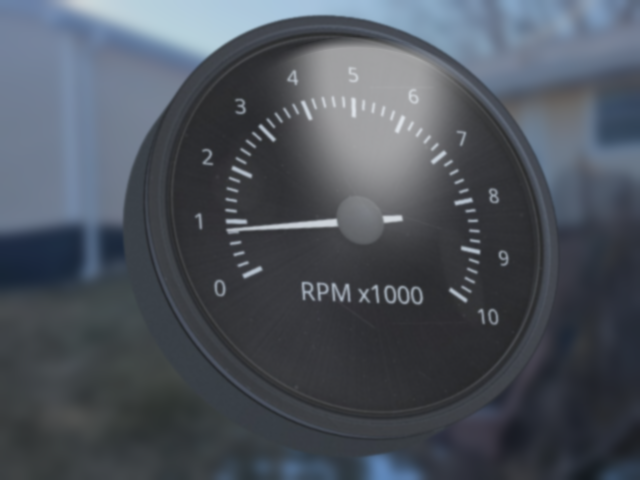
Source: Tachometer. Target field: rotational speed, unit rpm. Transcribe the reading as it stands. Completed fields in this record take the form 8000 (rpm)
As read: 800 (rpm)
